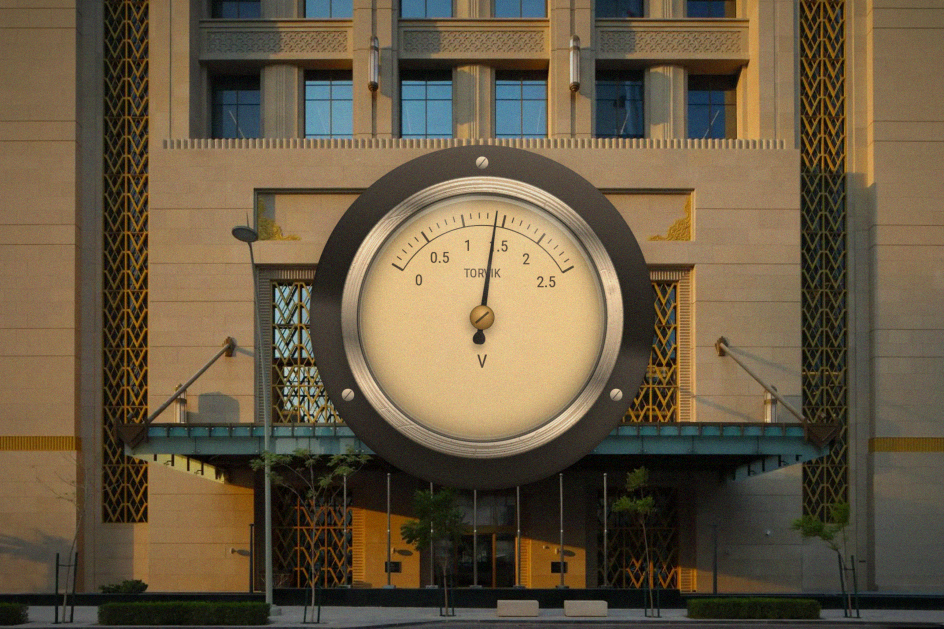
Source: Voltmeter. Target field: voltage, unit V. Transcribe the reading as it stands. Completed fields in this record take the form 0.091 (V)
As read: 1.4 (V)
